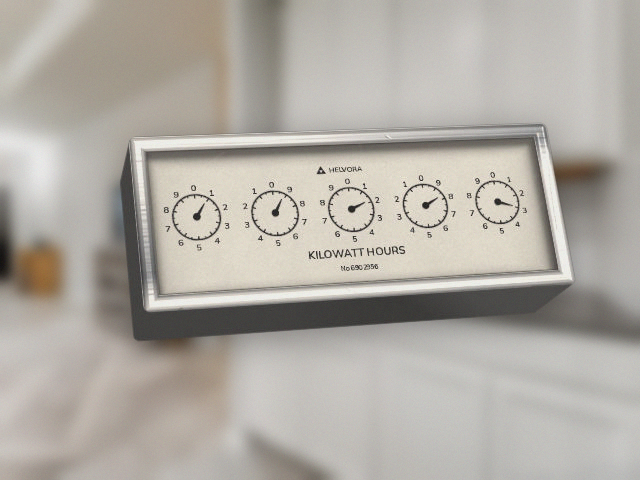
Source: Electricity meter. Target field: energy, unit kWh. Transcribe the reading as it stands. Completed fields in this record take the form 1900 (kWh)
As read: 9183 (kWh)
